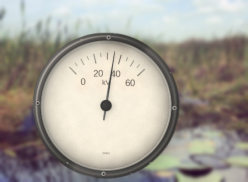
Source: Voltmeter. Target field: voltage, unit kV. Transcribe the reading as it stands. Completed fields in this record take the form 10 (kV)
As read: 35 (kV)
